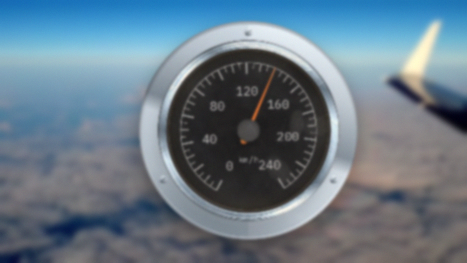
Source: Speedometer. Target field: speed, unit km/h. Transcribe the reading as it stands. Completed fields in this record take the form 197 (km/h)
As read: 140 (km/h)
